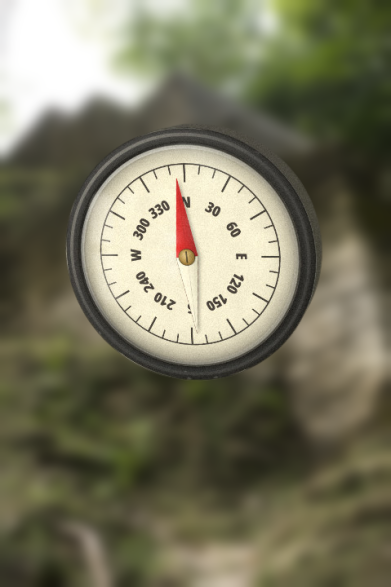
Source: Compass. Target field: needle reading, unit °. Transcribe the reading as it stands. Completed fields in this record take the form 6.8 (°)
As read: 355 (°)
